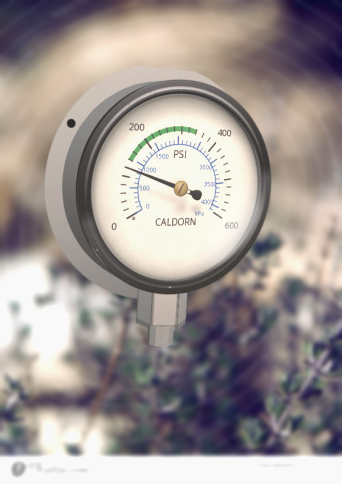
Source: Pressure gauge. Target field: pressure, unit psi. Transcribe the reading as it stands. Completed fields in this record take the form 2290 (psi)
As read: 120 (psi)
